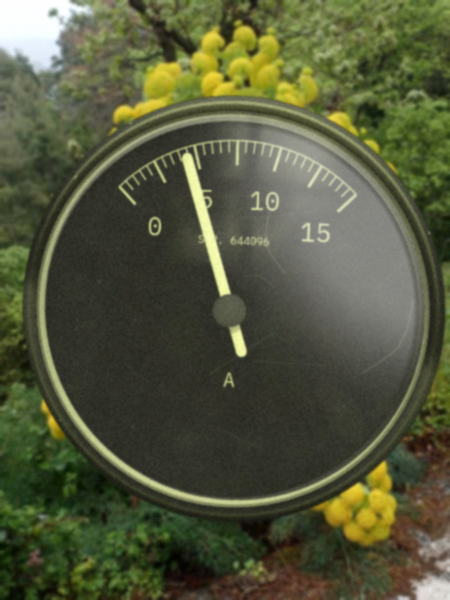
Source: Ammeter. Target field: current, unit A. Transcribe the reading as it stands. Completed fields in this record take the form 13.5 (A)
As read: 4.5 (A)
